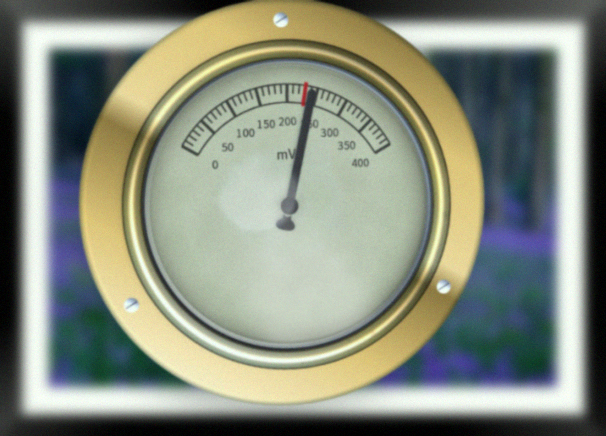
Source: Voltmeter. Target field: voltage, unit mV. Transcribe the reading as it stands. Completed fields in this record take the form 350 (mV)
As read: 240 (mV)
